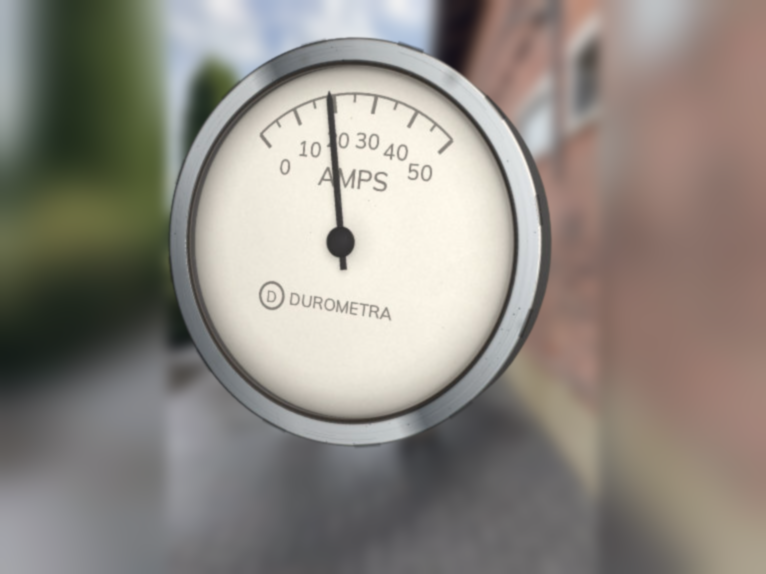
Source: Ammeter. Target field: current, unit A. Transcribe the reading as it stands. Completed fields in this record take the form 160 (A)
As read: 20 (A)
